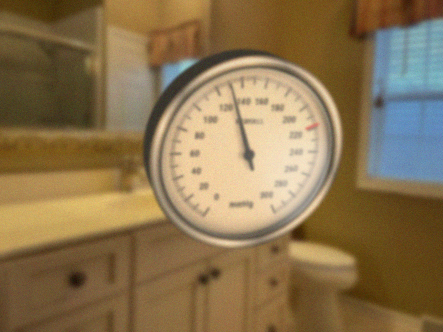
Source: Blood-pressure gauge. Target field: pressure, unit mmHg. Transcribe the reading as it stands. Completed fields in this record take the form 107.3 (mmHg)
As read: 130 (mmHg)
